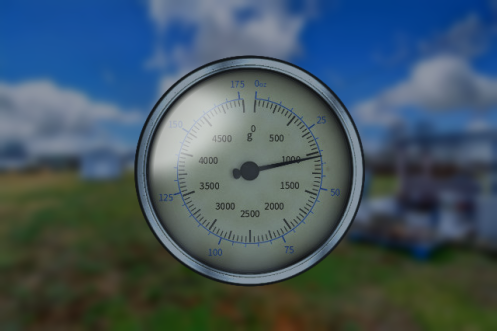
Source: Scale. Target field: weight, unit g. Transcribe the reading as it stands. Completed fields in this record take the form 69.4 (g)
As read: 1050 (g)
